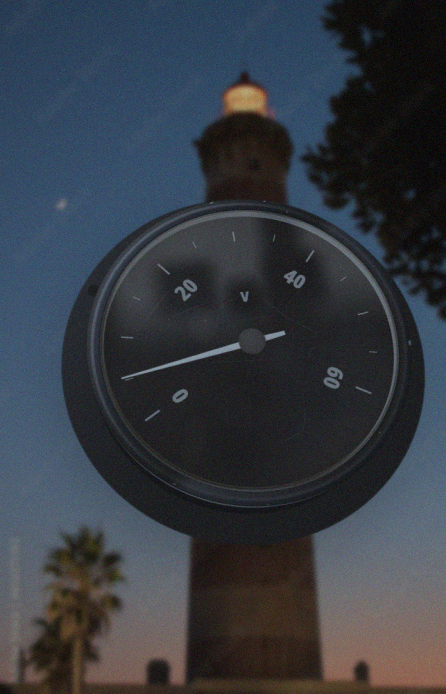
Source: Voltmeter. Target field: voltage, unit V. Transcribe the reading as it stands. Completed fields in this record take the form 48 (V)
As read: 5 (V)
